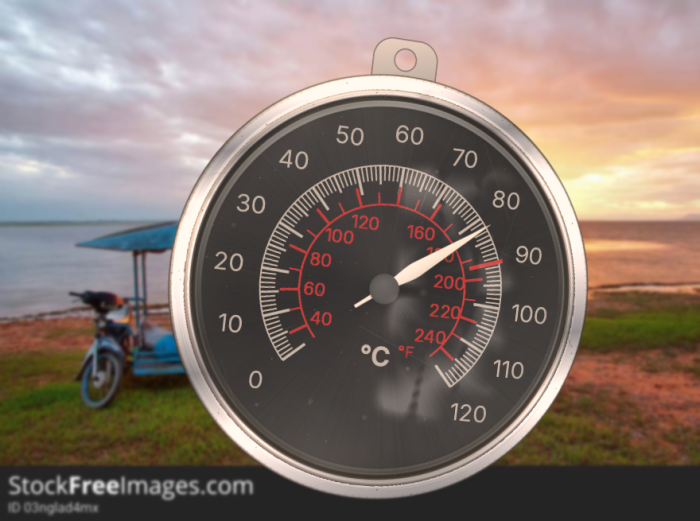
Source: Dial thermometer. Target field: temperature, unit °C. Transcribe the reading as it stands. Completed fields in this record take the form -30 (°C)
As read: 82 (°C)
